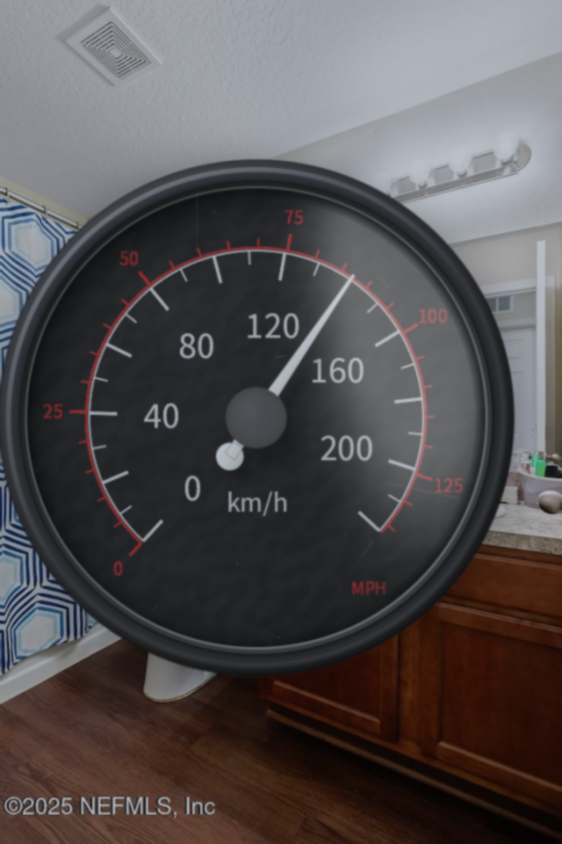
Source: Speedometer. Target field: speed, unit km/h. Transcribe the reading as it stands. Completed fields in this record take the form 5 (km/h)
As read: 140 (km/h)
